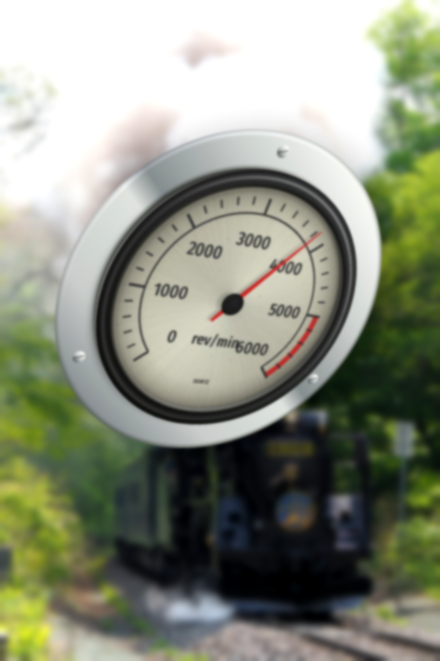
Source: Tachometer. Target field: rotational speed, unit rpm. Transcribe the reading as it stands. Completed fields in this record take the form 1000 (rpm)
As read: 3800 (rpm)
